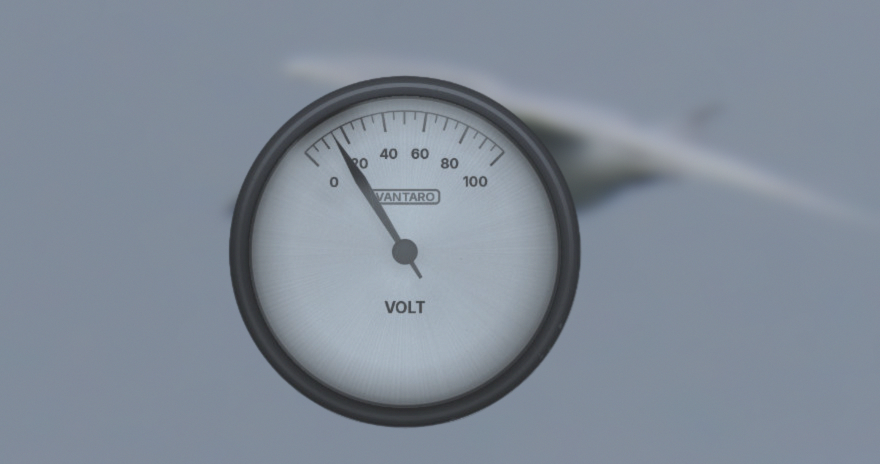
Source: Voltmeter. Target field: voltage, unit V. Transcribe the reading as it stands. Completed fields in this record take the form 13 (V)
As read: 15 (V)
